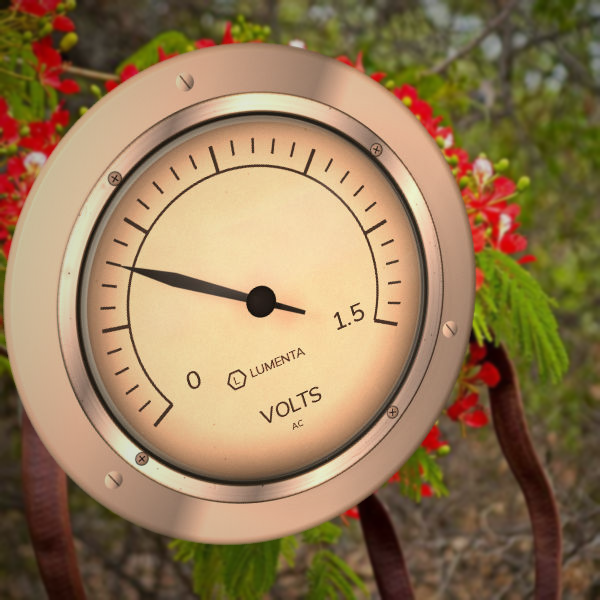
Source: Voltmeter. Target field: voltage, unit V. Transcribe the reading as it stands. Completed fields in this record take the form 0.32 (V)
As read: 0.4 (V)
